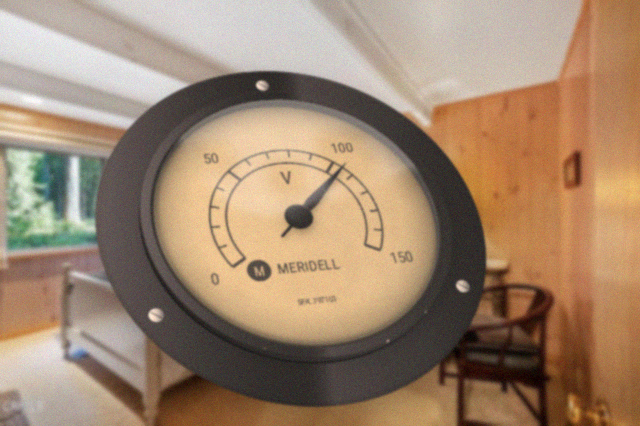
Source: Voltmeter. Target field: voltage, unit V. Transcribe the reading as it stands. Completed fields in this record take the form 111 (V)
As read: 105 (V)
